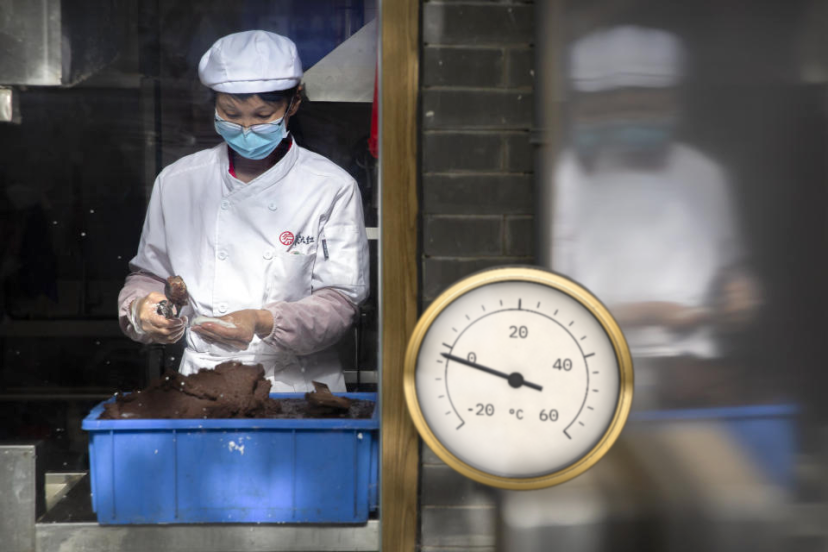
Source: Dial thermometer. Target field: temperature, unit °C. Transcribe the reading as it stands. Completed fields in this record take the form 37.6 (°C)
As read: -2 (°C)
